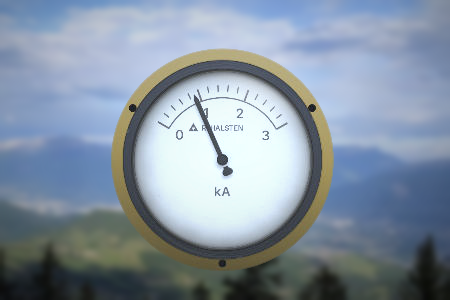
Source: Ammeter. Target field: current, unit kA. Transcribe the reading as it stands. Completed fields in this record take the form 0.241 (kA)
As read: 0.9 (kA)
